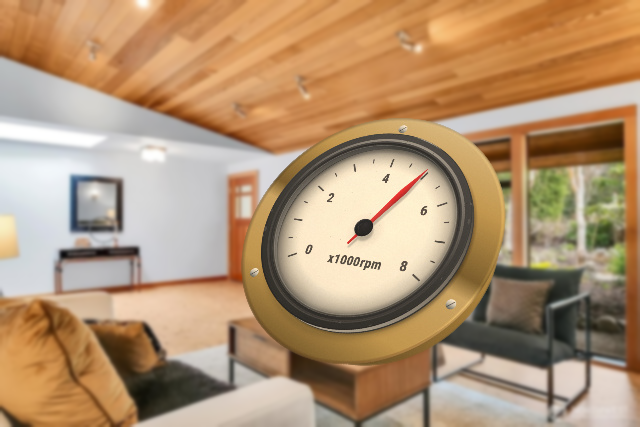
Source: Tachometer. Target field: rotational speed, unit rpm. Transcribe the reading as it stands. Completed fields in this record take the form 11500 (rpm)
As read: 5000 (rpm)
